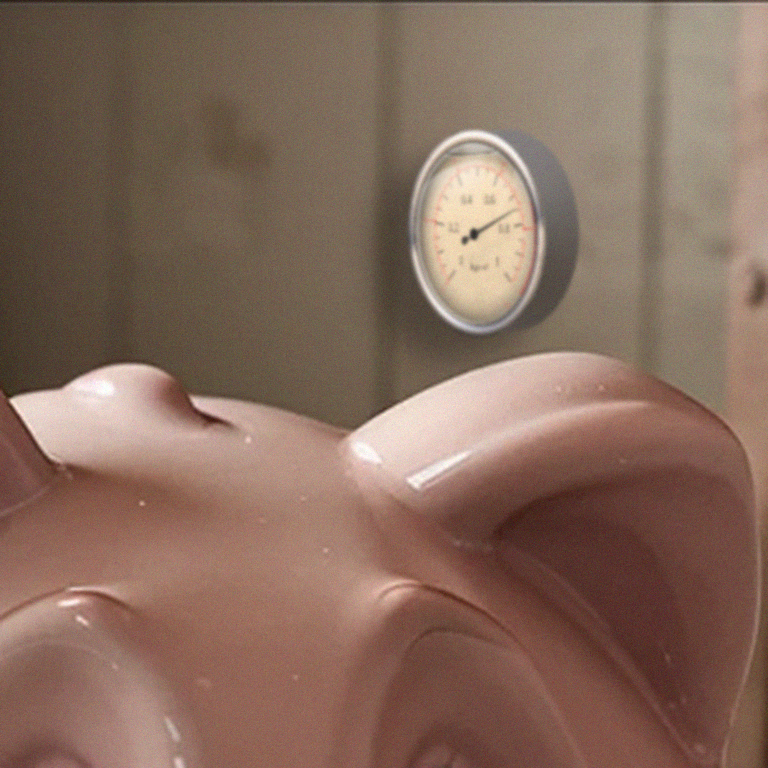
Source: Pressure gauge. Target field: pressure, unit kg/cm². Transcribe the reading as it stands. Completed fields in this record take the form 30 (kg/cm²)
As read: 0.75 (kg/cm²)
